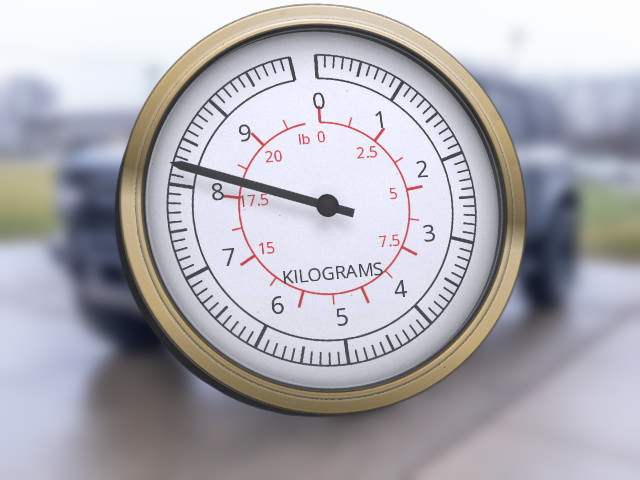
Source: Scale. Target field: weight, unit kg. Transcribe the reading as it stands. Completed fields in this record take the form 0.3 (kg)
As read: 8.2 (kg)
